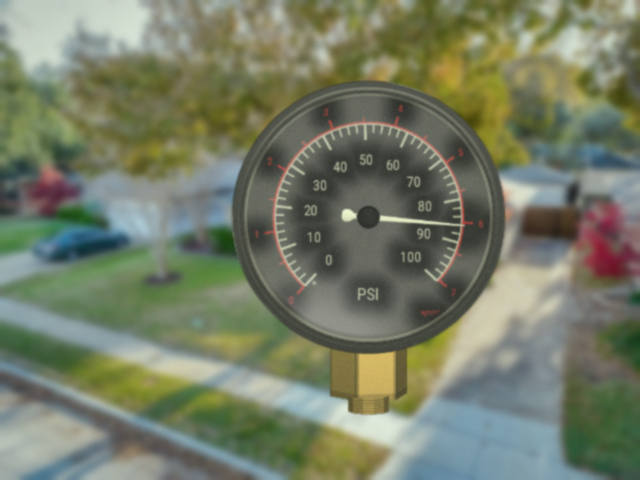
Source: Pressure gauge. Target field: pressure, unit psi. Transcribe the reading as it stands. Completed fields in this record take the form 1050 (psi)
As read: 86 (psi)
